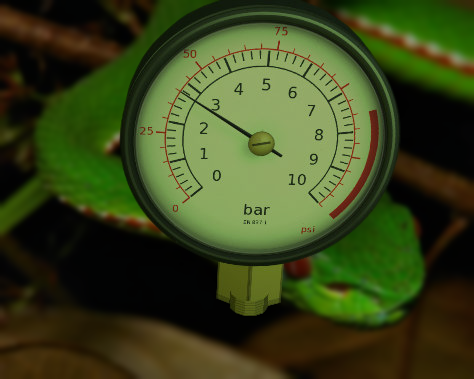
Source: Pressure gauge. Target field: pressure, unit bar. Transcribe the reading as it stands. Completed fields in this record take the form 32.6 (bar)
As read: 2.8 (bar)
